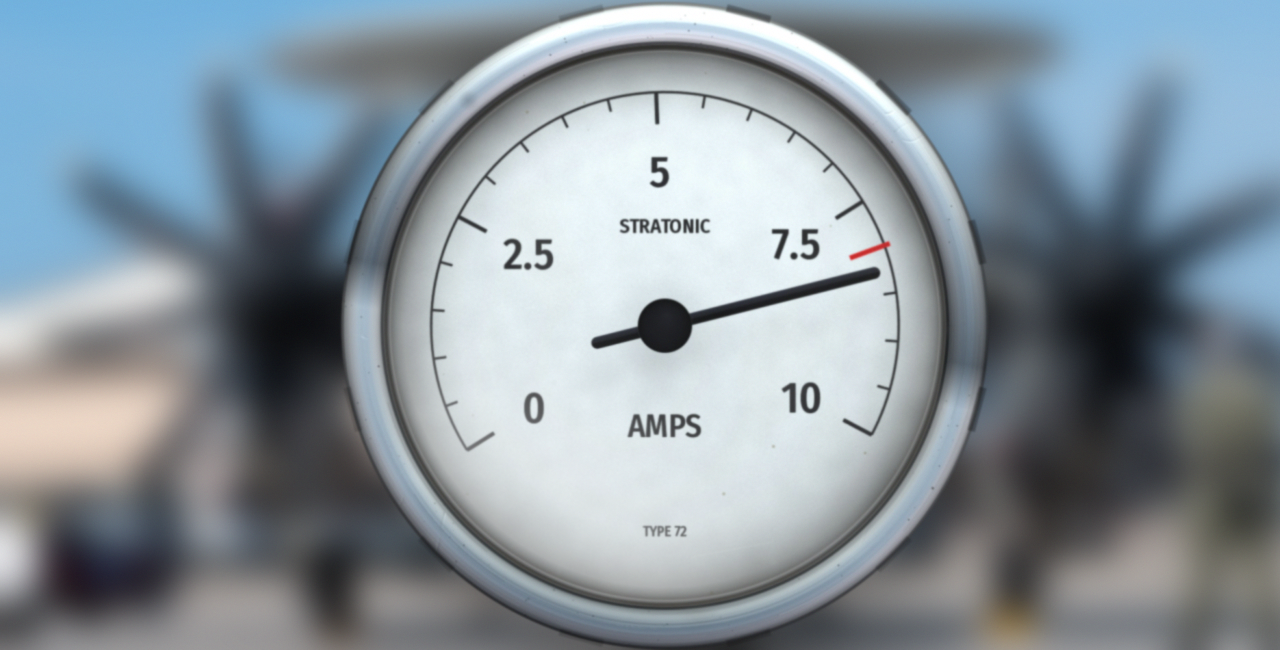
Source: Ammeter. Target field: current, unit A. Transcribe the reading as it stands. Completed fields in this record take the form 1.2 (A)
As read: 8.25 (A)
